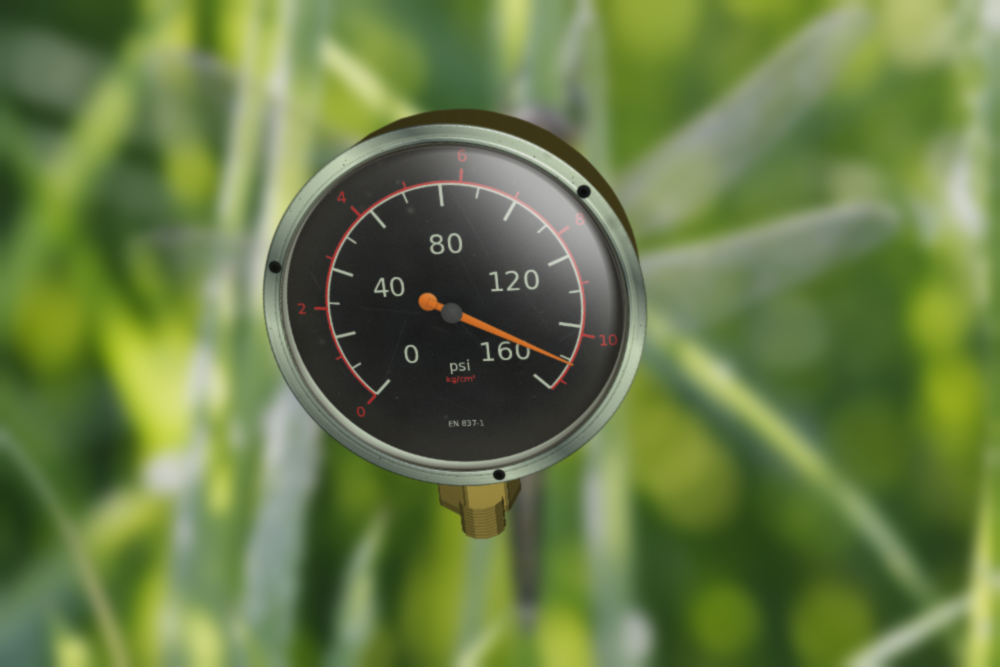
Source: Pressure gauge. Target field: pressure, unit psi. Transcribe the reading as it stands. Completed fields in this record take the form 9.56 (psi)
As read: 150 (psi)
